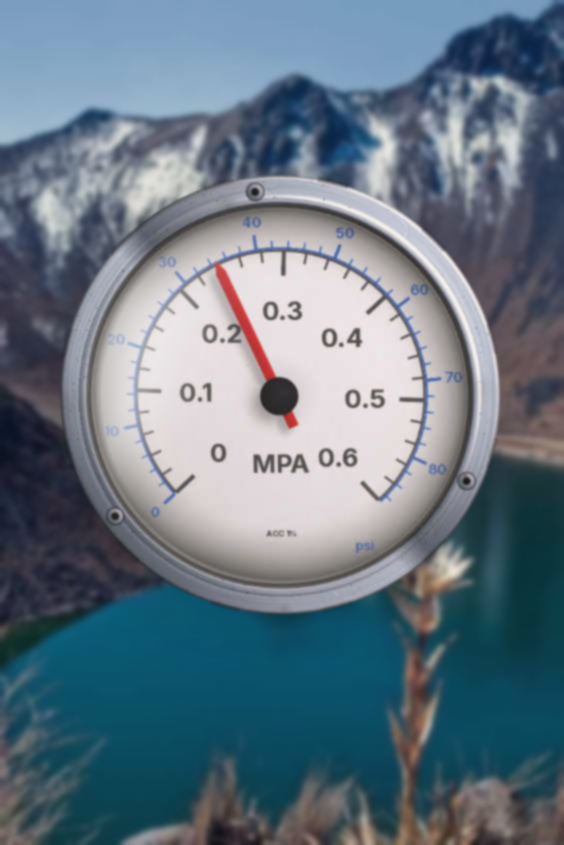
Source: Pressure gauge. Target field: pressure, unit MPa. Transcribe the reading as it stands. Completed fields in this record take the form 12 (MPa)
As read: 0.24 (MPa)
